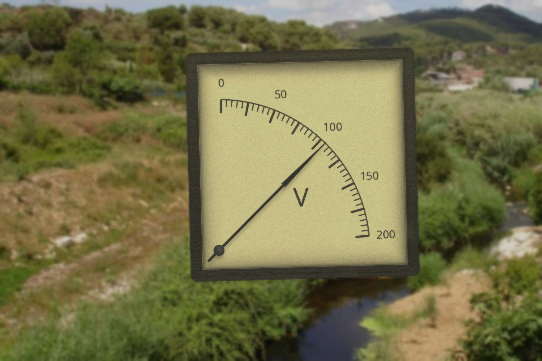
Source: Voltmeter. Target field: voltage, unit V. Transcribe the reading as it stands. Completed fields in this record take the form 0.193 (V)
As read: 105 (V)
